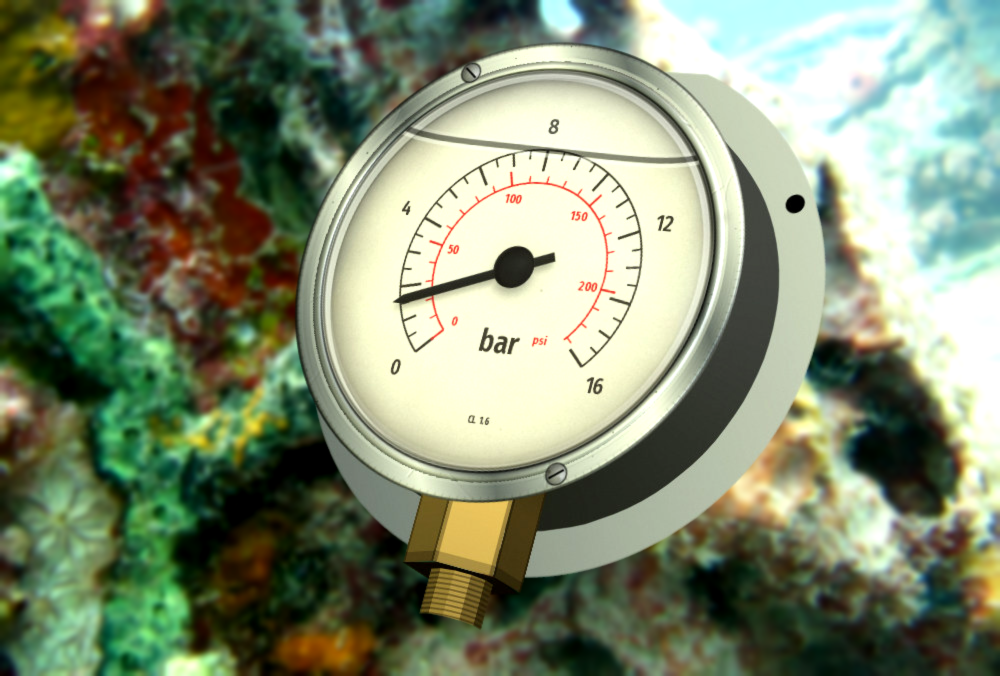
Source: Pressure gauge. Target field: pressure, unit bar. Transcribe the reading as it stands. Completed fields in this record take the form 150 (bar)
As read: 1.5 (bar)
